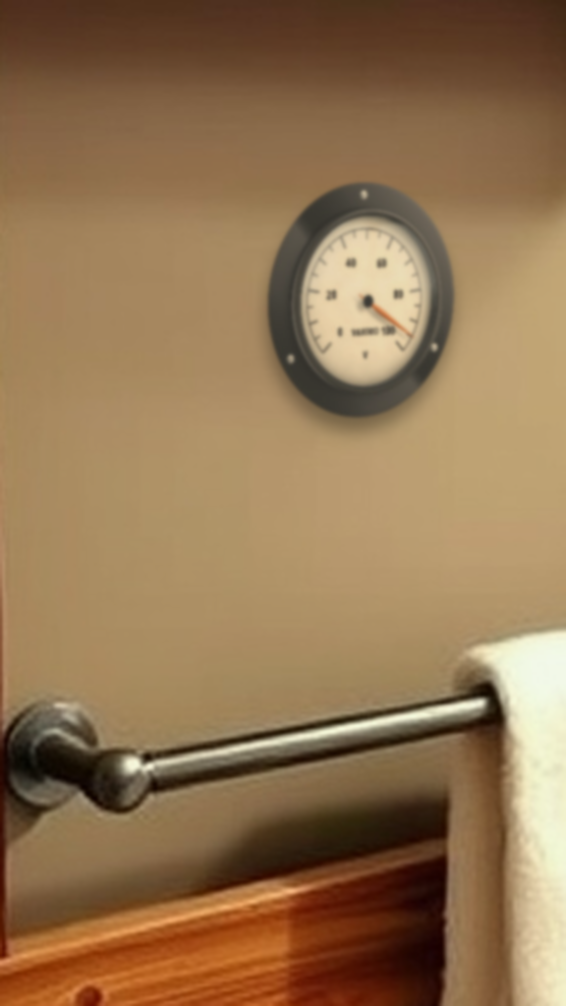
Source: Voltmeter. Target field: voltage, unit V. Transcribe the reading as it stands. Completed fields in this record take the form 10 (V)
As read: 95 (V)
